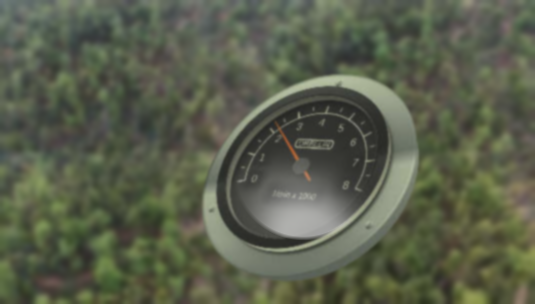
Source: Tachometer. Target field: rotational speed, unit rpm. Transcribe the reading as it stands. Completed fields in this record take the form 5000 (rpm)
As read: 2250 (rpm)
